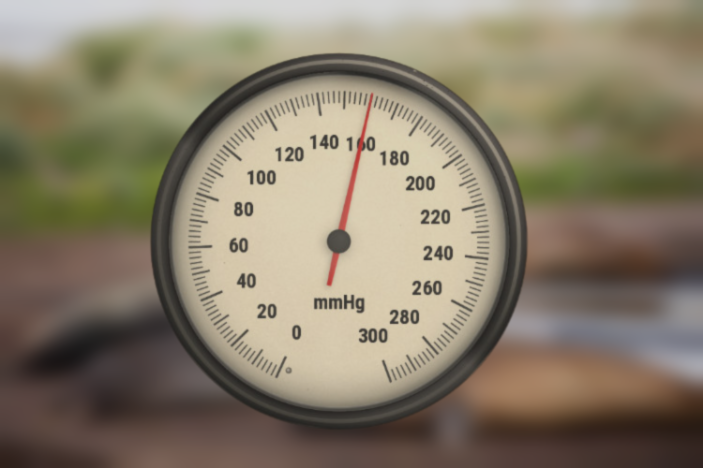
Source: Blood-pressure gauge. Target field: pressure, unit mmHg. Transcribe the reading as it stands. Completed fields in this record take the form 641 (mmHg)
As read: 160 (mmHg)
